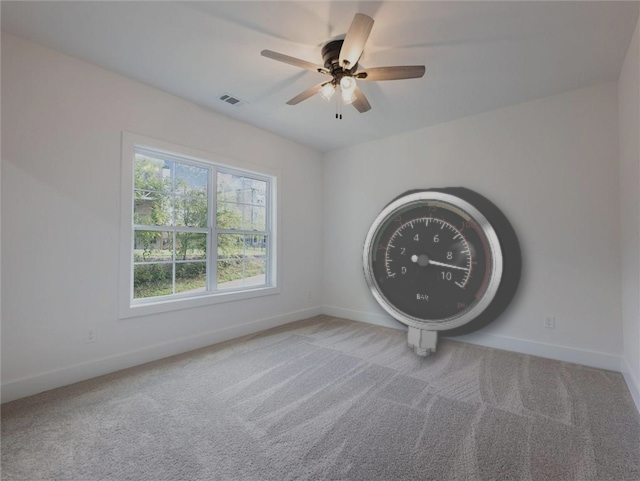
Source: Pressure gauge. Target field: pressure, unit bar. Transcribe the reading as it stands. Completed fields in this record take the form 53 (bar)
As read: 9 (bar)
